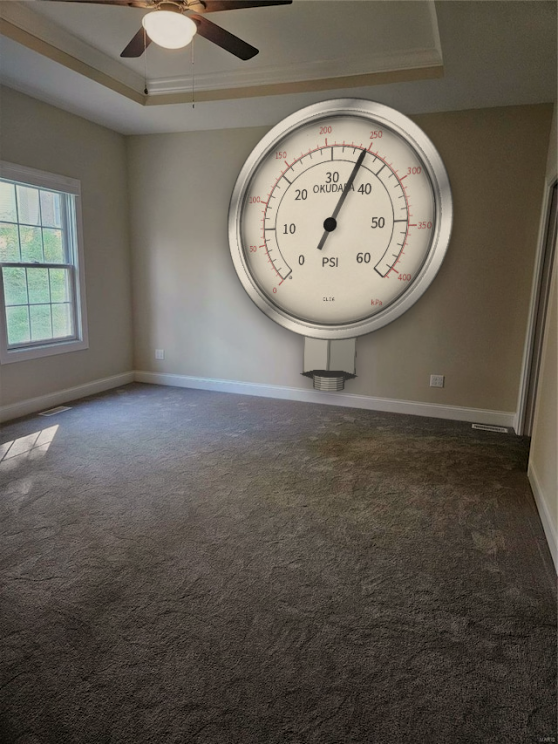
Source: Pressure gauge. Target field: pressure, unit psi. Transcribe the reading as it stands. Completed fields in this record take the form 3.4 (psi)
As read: 36 (psi)
